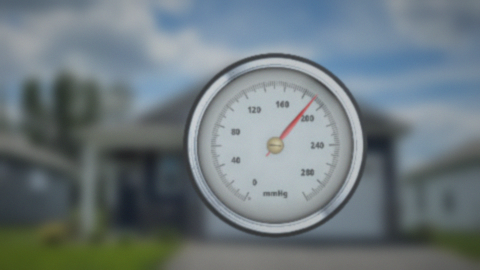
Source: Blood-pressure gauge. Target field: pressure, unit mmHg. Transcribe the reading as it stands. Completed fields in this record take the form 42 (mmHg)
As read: 190 (mmHg)
